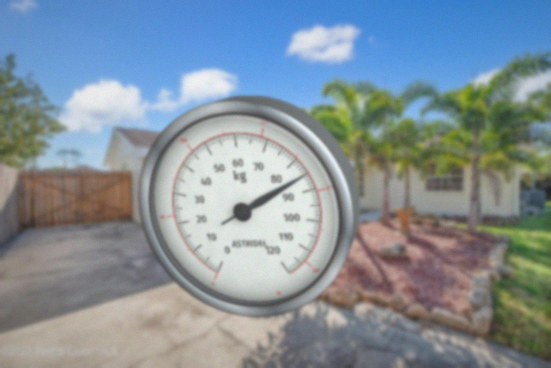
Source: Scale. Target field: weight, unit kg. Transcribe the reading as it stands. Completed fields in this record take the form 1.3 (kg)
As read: 85 (kg)
